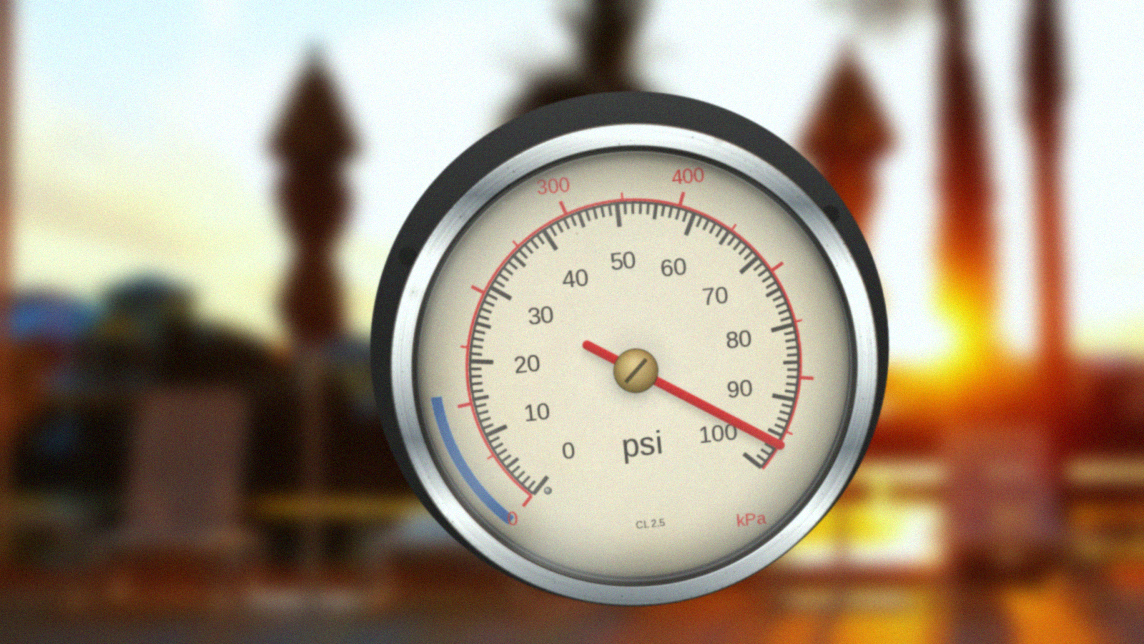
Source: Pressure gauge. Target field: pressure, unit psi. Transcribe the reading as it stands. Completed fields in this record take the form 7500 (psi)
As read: 96 (psi)
